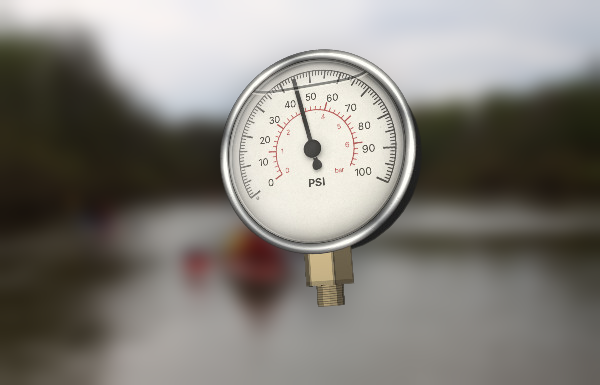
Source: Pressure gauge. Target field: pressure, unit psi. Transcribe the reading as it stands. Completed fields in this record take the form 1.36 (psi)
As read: 45 (psi)
